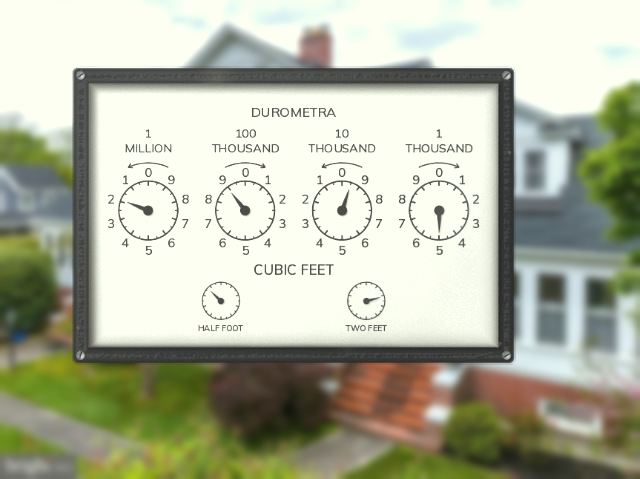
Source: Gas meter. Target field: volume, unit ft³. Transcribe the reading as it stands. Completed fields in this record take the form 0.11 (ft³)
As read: 189500 (ft³)
